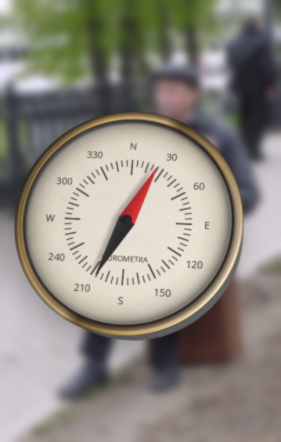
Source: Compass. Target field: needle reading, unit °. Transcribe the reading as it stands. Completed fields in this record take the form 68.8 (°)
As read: 25 (°)
